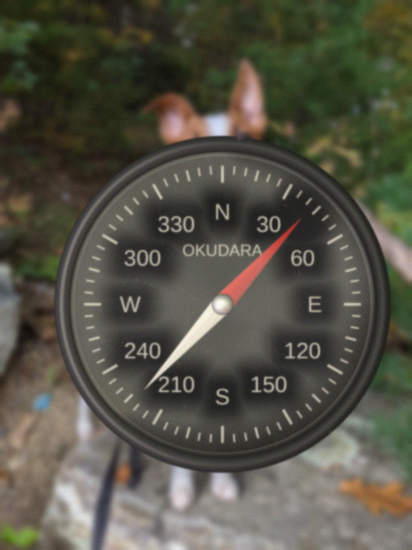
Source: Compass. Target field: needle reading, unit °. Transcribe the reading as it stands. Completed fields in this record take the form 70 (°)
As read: 42.5 (°)
